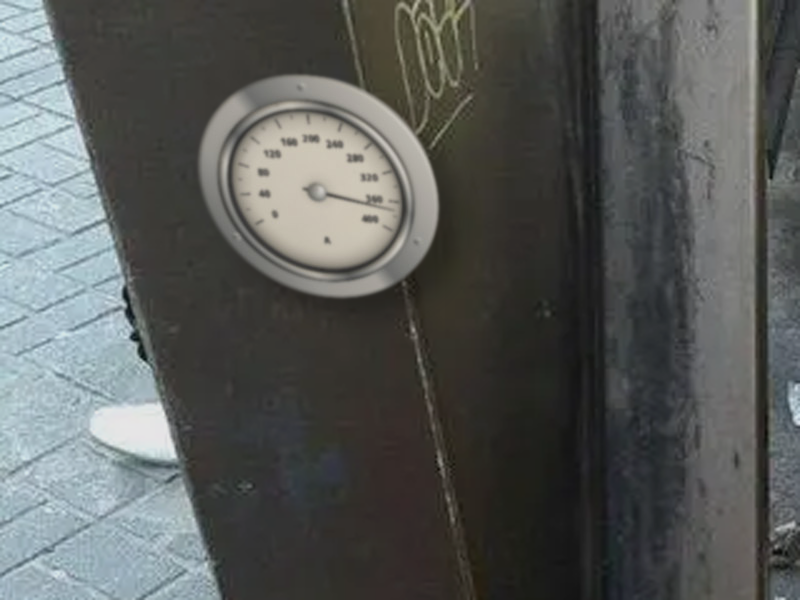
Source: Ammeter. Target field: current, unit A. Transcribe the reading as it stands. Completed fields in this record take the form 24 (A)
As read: 370 (A)
